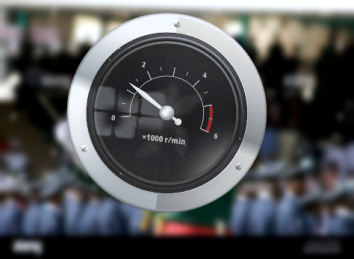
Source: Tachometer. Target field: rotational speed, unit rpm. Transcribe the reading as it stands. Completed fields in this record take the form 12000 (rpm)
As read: 1250 (rpm)
